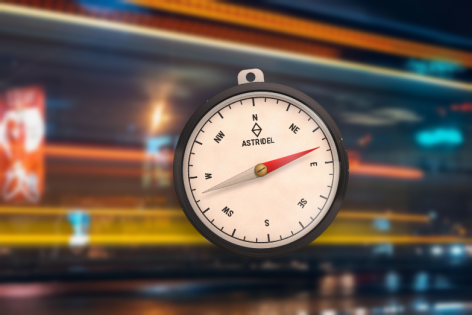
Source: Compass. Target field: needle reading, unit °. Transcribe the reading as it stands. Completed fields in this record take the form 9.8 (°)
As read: 75 (°)
